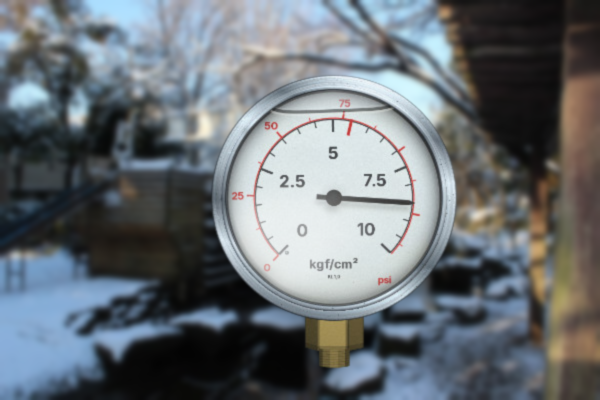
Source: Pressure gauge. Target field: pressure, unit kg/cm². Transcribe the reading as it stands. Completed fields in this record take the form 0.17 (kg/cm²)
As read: 8.5 (kg/cm²)
